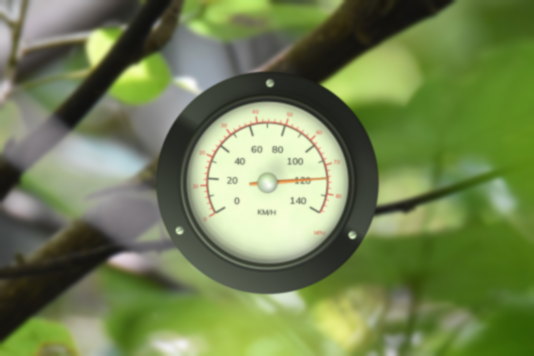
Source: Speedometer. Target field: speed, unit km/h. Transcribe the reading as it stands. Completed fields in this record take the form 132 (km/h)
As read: 120 (km/h)
